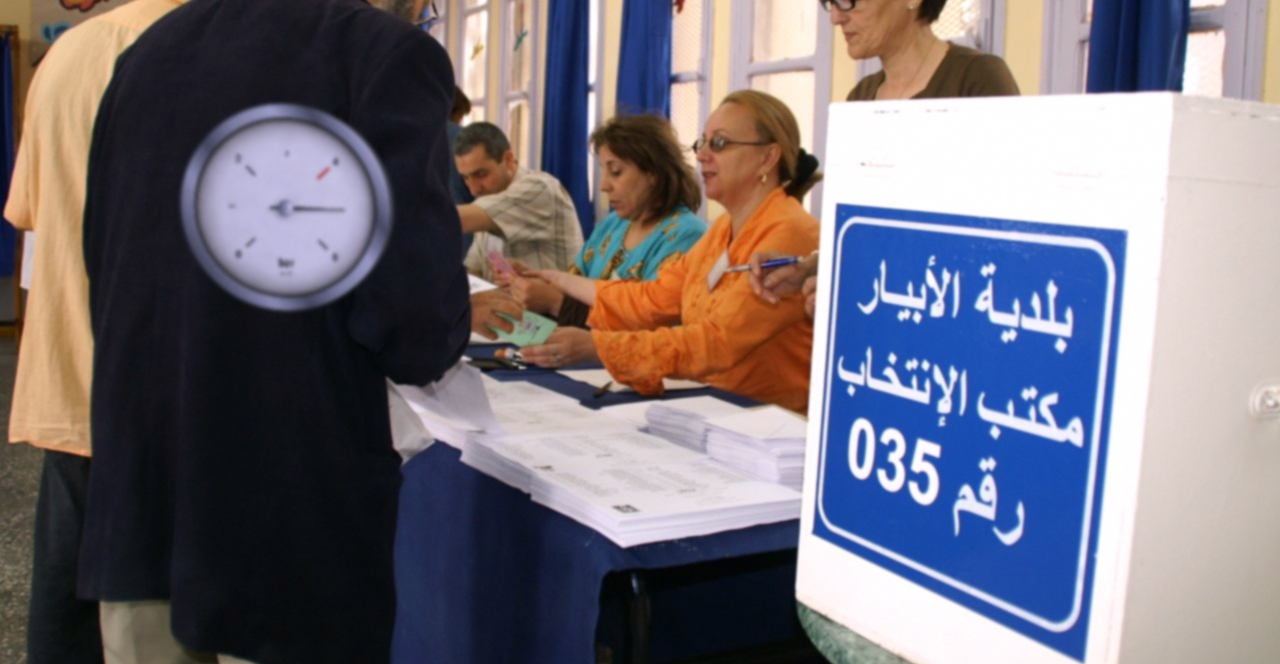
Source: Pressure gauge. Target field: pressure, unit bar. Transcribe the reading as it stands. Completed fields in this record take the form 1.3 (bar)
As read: 5 (bar)
